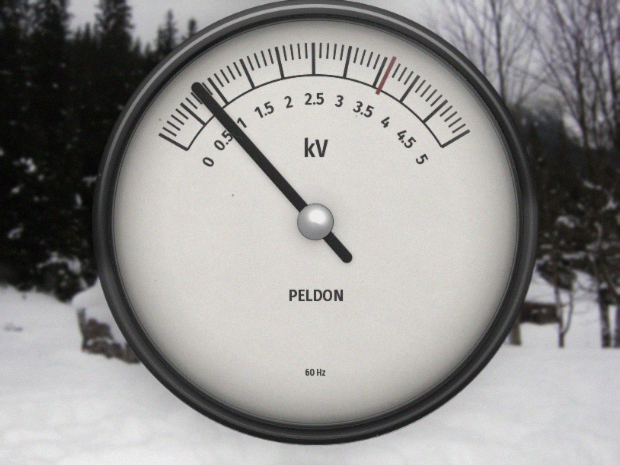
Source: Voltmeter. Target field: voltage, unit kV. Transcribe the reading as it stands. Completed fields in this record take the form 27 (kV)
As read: 0.8 (kV)
